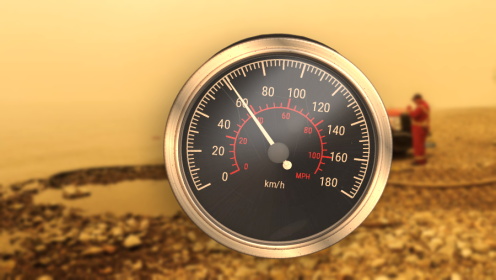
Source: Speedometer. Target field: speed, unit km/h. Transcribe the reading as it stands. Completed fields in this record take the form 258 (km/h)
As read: 62 (km/h)
